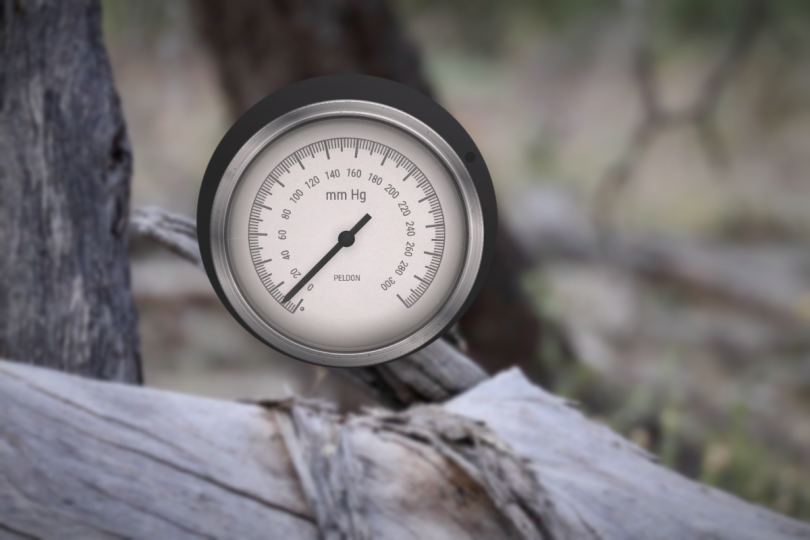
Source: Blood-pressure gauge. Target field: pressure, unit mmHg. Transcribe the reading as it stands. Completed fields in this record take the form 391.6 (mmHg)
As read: 10 (mmHg)
